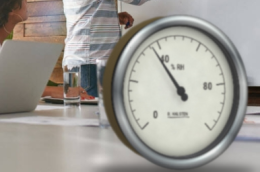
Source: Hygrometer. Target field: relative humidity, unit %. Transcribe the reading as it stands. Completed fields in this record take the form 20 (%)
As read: 36 (%)
